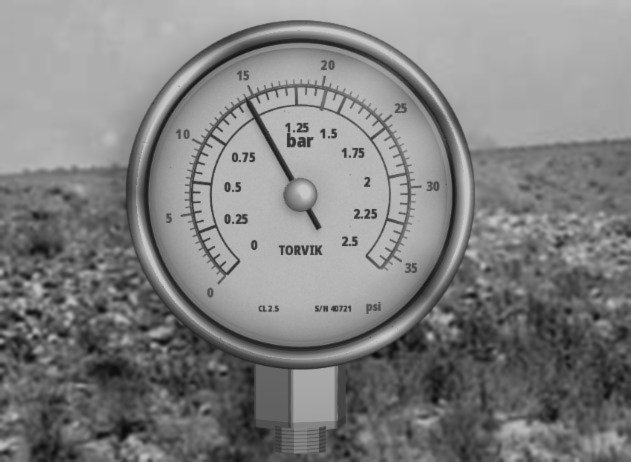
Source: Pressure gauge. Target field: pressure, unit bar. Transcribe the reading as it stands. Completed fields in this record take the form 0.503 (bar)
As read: 1 (bar)
